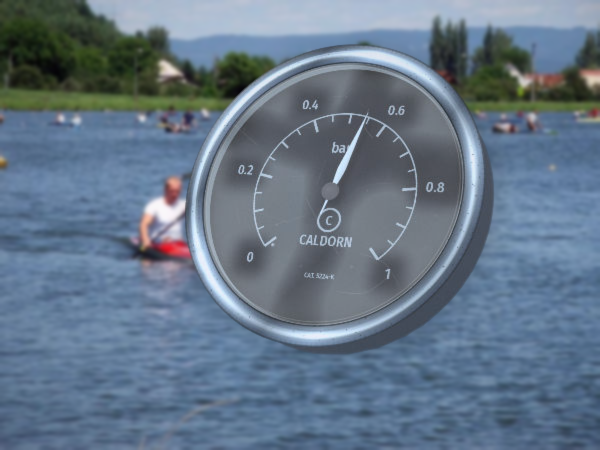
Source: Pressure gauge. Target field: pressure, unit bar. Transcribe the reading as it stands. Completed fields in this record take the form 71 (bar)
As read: 0.55 (bar)
